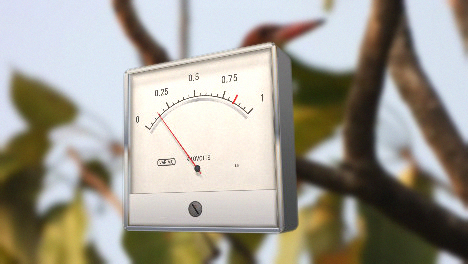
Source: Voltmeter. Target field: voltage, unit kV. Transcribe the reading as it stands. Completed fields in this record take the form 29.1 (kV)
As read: 0.15 (kV)
